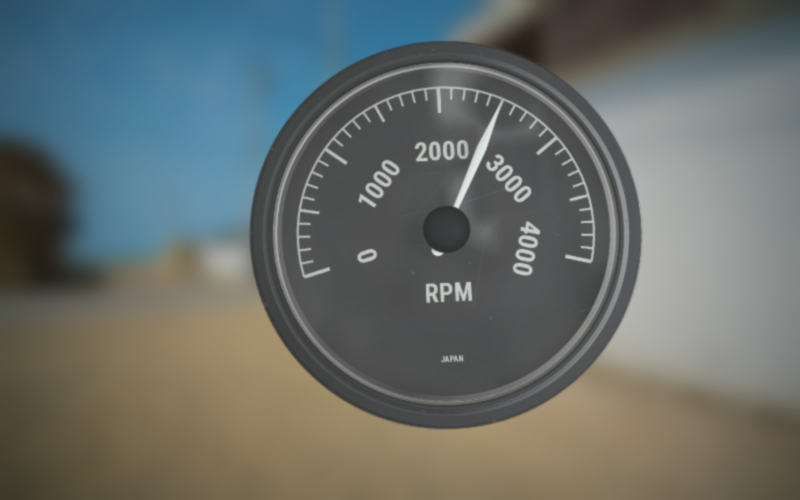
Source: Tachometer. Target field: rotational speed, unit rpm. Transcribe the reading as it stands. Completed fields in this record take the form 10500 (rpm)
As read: 2500 (rpm)
